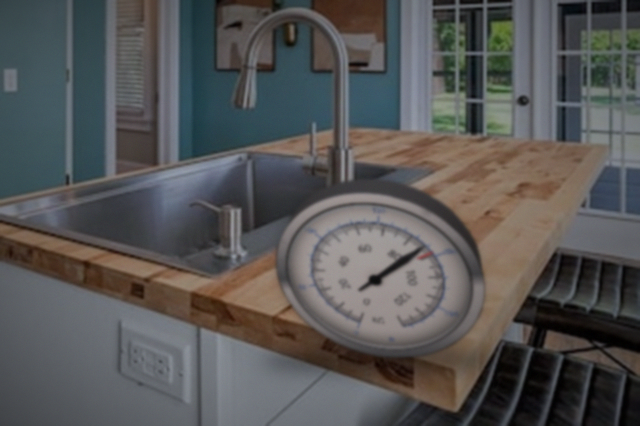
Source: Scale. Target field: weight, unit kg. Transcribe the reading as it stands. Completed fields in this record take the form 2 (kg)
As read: 85 (kg)
